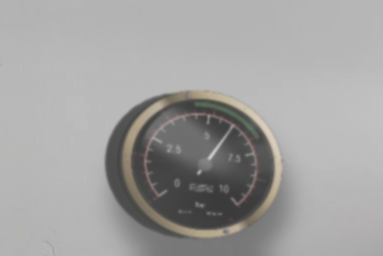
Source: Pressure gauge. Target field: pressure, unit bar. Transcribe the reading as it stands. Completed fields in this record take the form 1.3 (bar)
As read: 6 (bar)
